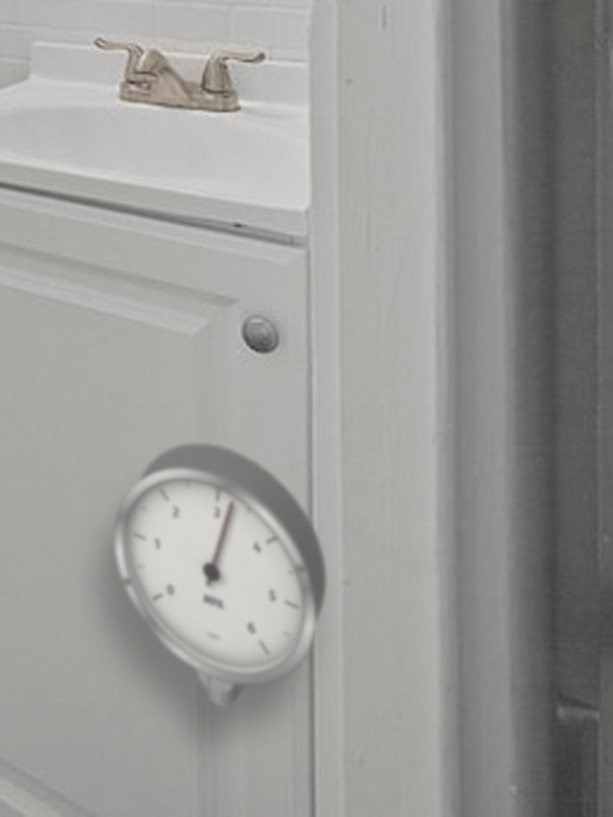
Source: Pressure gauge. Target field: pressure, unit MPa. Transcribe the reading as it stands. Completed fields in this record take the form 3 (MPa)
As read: 3.25 (MPa)
